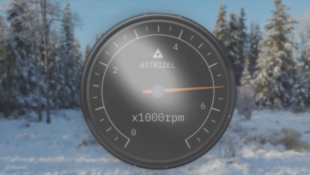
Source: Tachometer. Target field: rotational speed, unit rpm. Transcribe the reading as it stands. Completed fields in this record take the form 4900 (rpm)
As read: 5500 (rpm)
